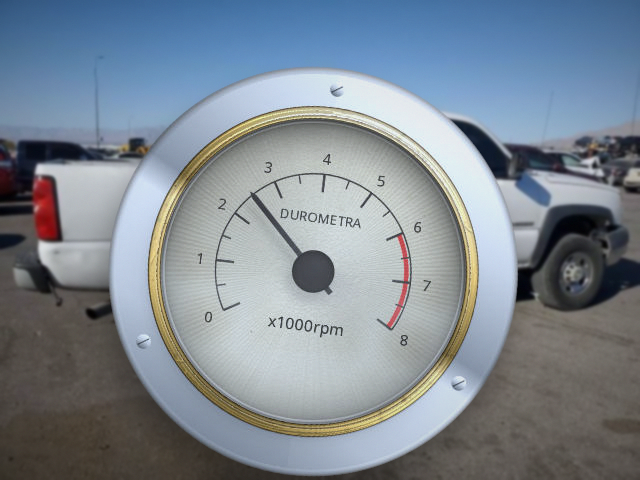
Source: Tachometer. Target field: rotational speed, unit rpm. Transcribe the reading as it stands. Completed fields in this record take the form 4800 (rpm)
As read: 2500 (rpm)
